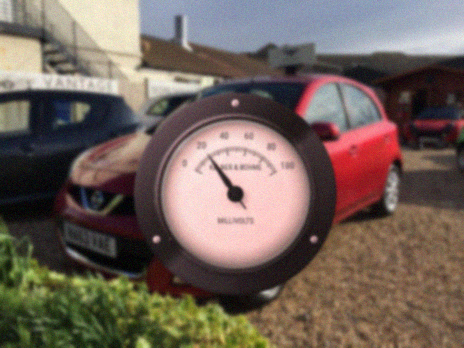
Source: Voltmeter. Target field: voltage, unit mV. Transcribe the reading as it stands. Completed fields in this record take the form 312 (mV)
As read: 20 (mV)
